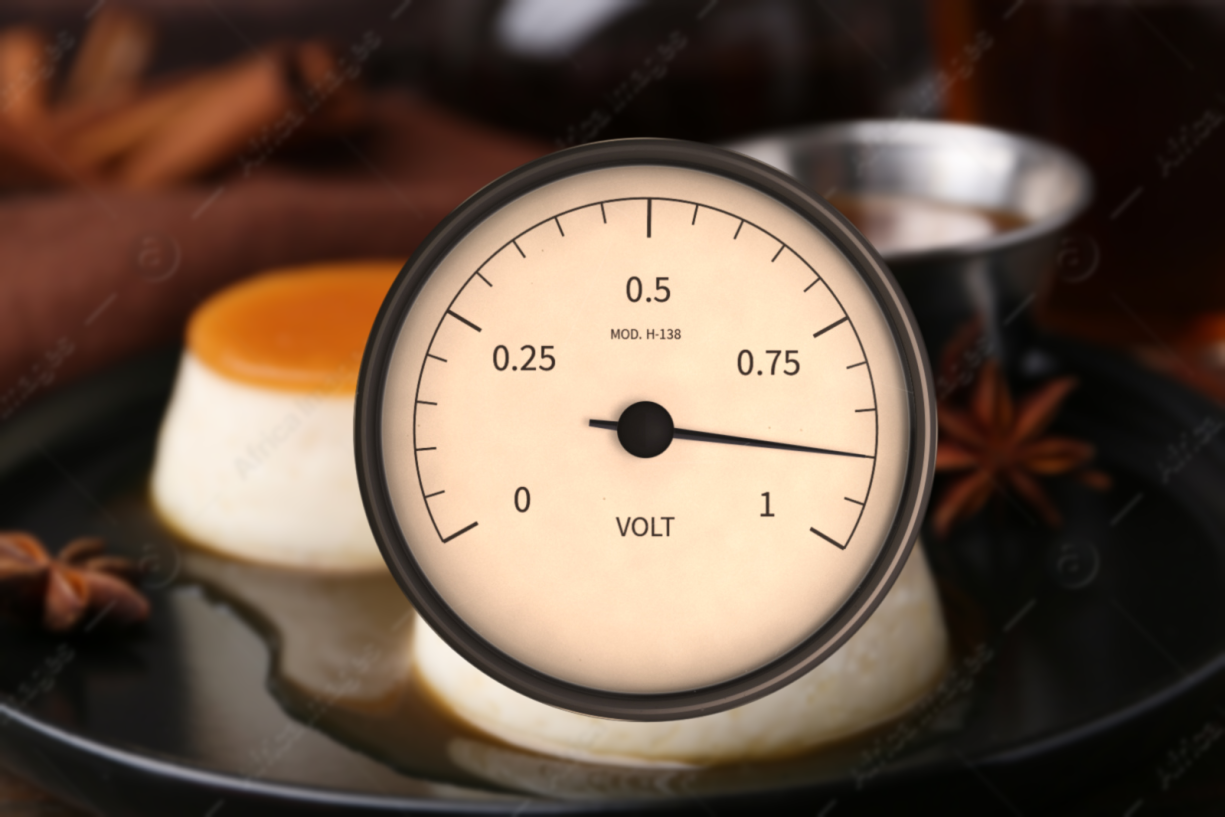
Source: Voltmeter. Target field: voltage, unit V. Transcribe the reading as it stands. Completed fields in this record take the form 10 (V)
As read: 0.9 (V)
